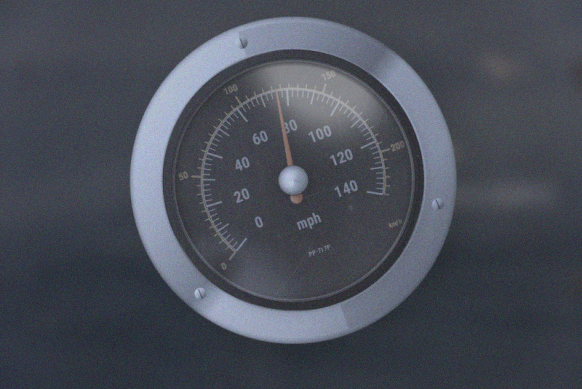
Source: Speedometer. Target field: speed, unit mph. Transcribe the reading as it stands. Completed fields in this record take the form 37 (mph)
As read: 76 (mph)
